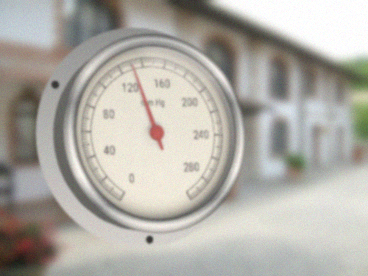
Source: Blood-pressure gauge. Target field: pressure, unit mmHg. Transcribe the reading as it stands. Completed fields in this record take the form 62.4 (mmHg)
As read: 130 (mmHg)
